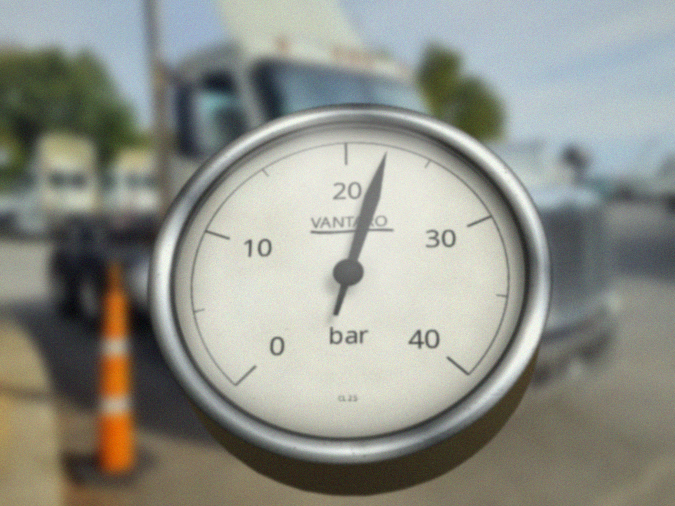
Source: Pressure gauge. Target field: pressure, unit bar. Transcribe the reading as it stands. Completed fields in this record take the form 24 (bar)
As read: 22.5 (bar)
